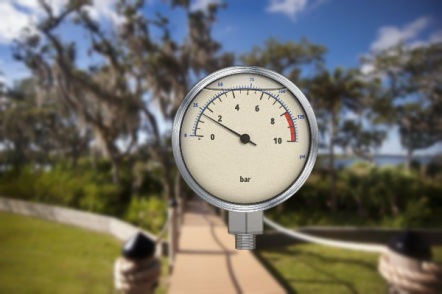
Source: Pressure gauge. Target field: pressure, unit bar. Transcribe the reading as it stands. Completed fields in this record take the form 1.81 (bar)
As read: 1.5 (bar)
